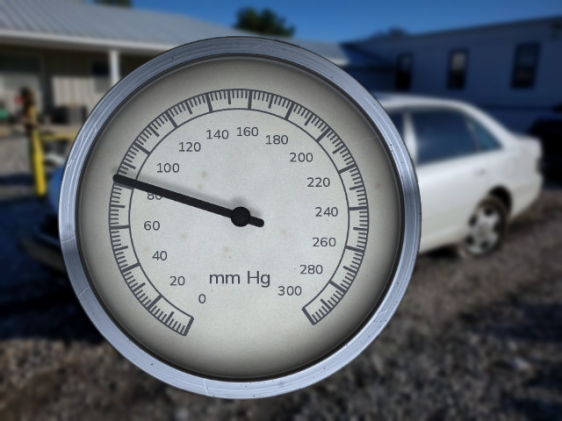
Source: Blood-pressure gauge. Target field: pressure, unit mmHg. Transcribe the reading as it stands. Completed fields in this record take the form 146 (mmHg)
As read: 82 (mmHg)
